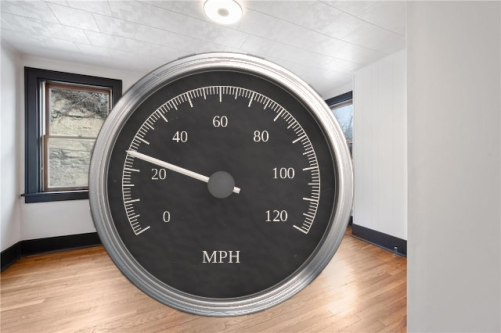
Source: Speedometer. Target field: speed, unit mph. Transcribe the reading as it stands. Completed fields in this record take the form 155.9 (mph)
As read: 25 (mph)
